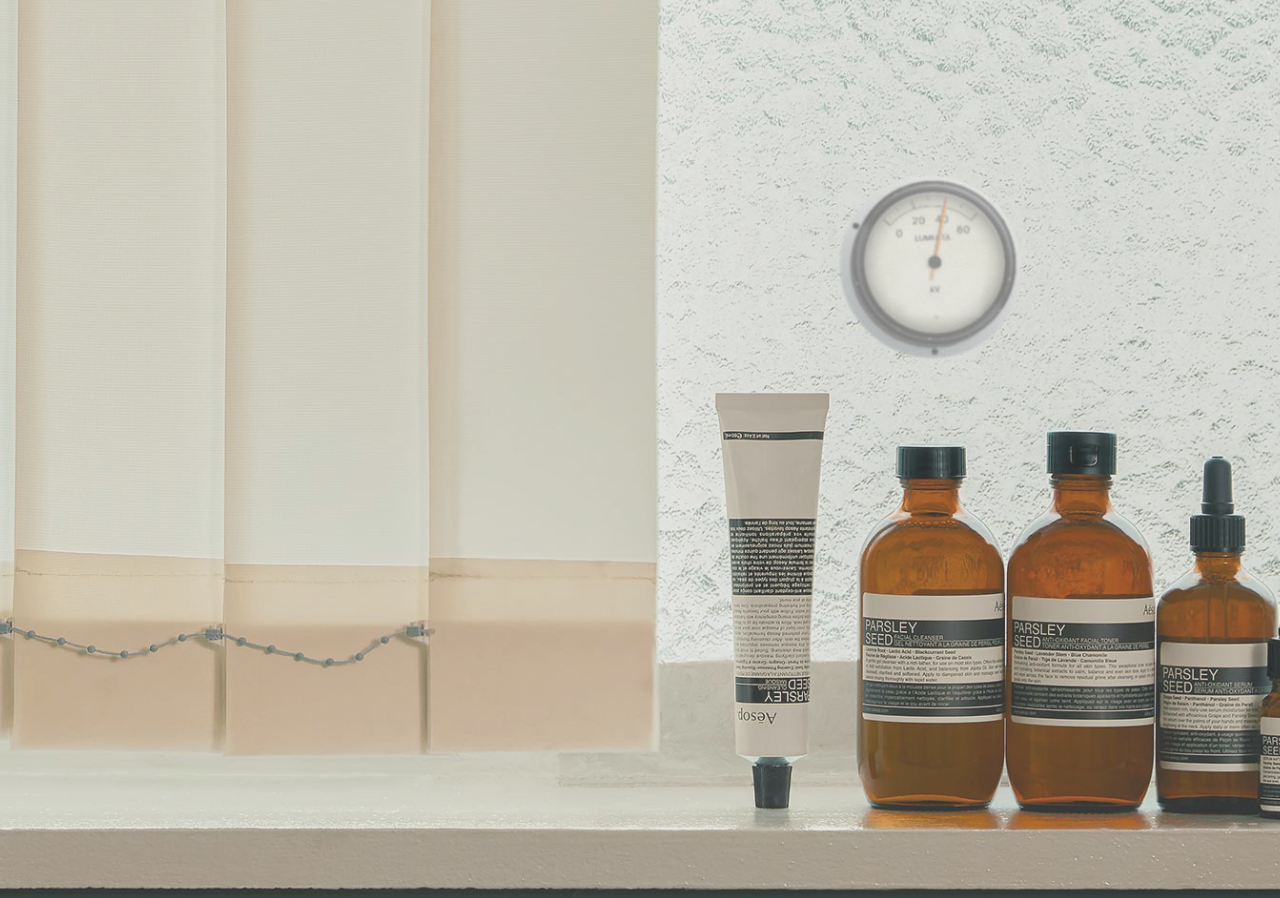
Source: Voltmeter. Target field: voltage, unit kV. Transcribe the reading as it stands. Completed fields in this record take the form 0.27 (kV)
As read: 40 (kV)
